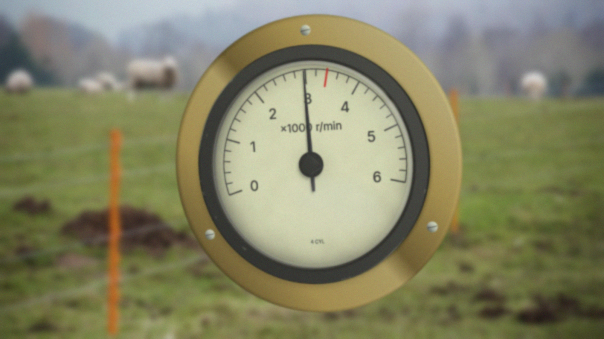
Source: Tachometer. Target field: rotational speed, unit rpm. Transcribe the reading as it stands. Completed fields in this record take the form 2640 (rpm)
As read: 3000 (rpm)
